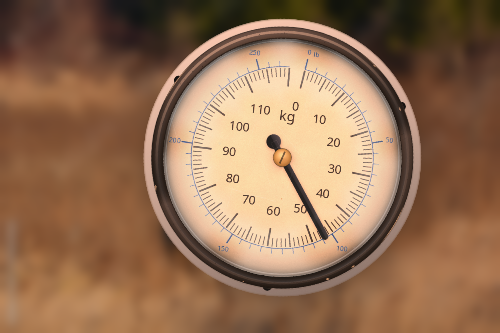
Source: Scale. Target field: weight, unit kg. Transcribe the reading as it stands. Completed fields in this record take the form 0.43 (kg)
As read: 47 (kg)
